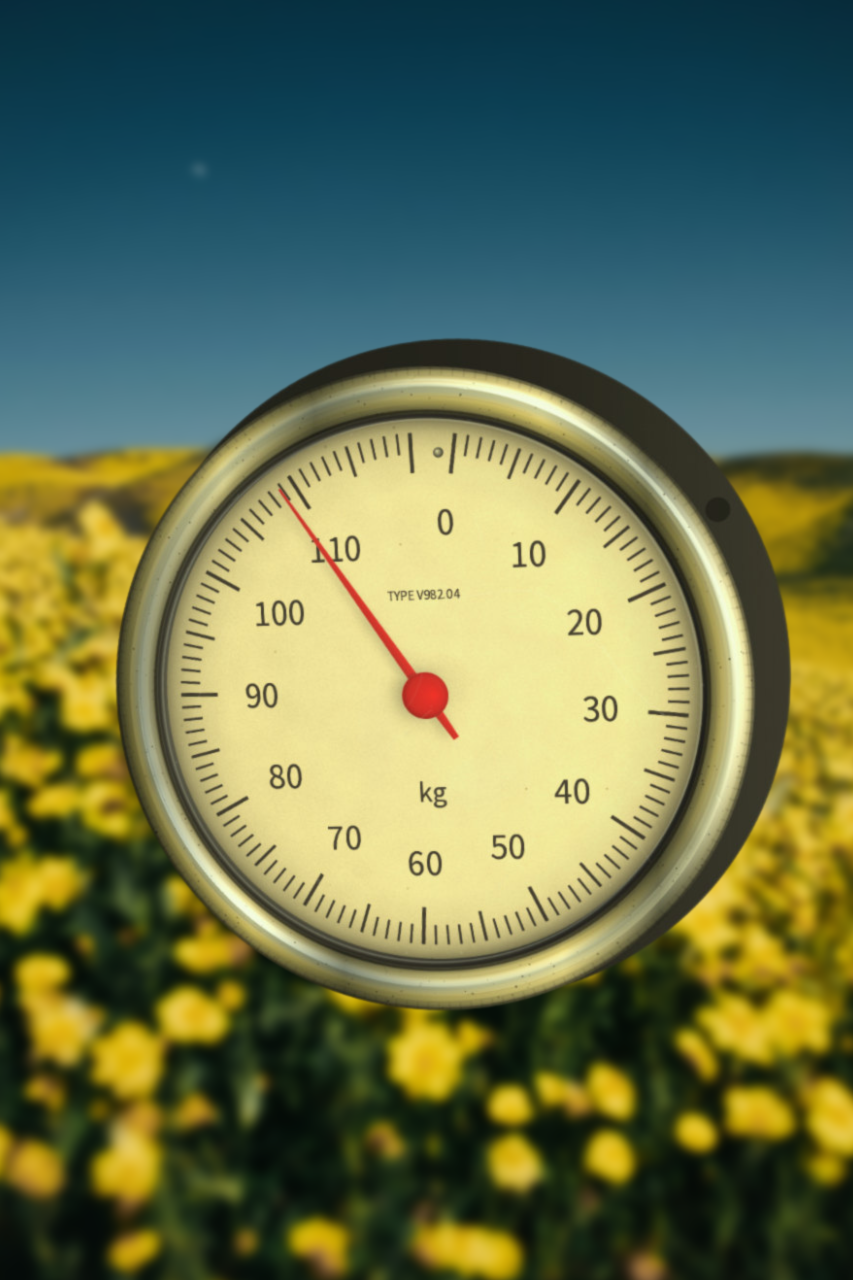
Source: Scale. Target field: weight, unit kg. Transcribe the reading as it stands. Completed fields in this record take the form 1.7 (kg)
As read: 109 (kg)
